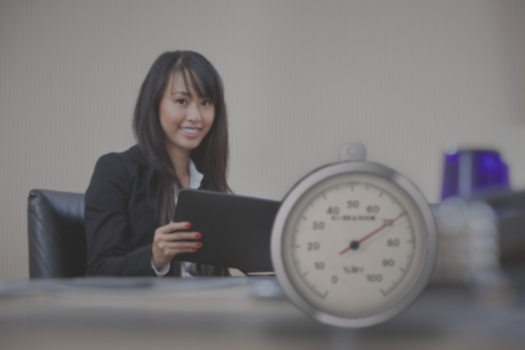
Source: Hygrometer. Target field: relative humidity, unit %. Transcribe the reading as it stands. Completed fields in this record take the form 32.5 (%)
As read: 70 (%)
